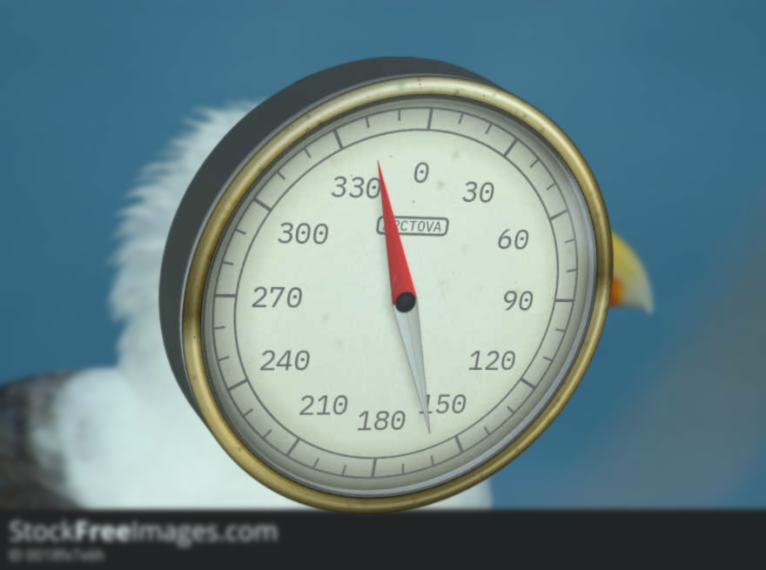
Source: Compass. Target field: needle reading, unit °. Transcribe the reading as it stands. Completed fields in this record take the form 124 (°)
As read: 340 (°)
